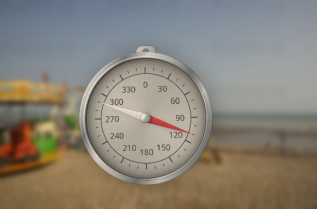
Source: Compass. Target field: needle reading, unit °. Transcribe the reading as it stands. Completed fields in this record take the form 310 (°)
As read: 110 (°)
